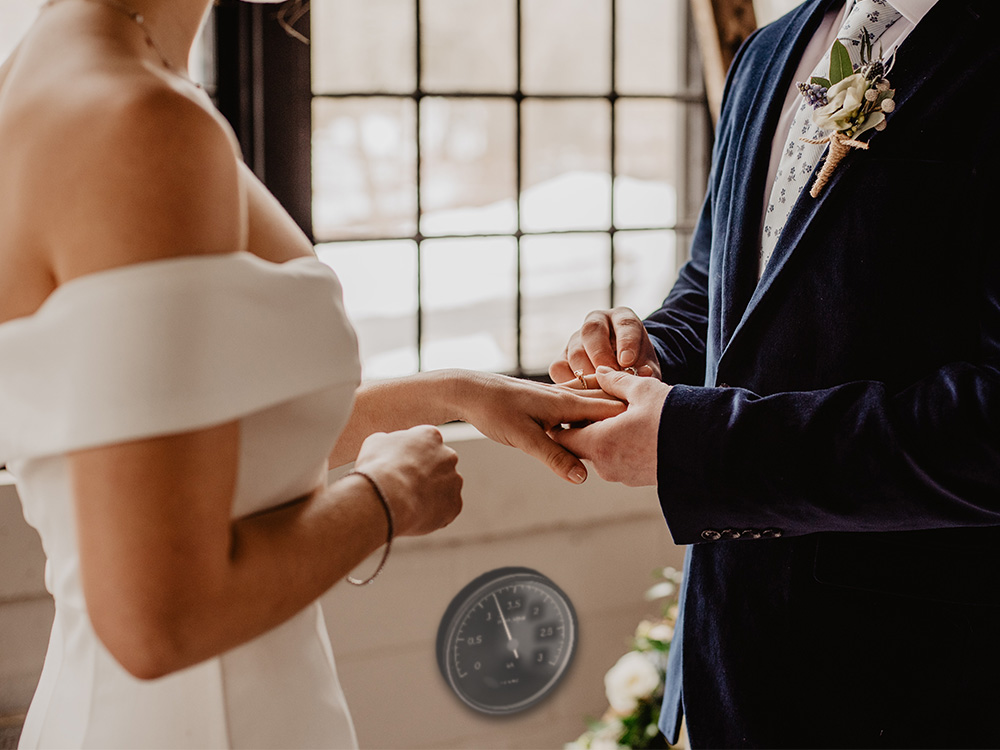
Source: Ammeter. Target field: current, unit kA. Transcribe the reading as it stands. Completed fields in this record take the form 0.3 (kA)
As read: 1.2 (kA)
